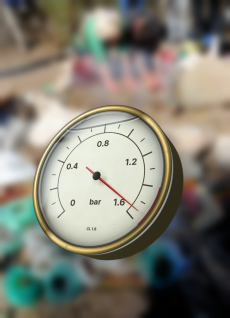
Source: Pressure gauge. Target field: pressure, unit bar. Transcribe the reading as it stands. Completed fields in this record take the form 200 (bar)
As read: 1.55 (bar)
